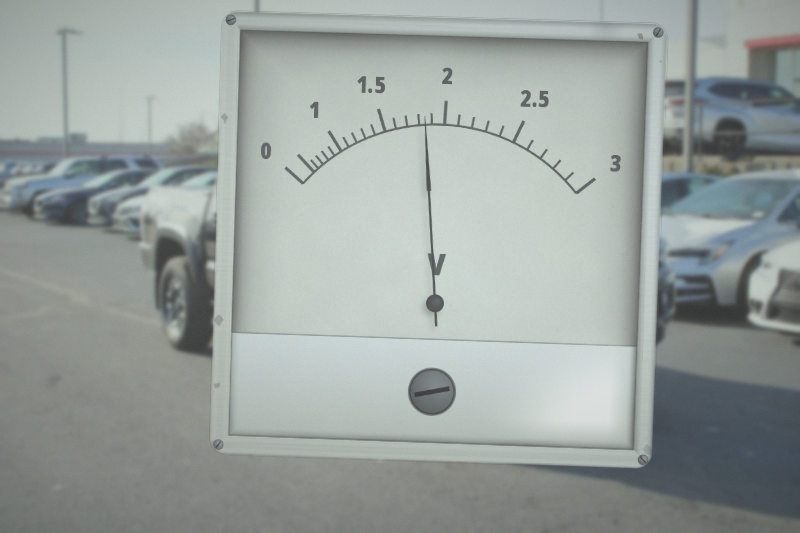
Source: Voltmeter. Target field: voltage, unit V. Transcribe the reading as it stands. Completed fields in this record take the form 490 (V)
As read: 1.85 (V)
